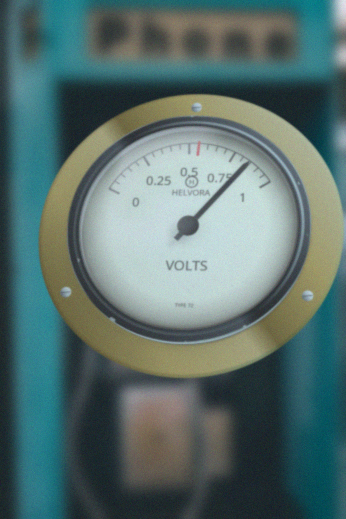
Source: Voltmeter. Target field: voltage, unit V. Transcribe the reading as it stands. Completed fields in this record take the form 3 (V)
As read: 0.85 (V)
